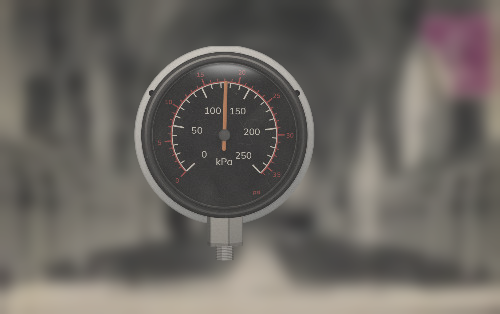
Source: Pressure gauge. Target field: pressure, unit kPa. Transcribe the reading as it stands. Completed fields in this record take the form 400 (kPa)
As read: 125 (kPa)
